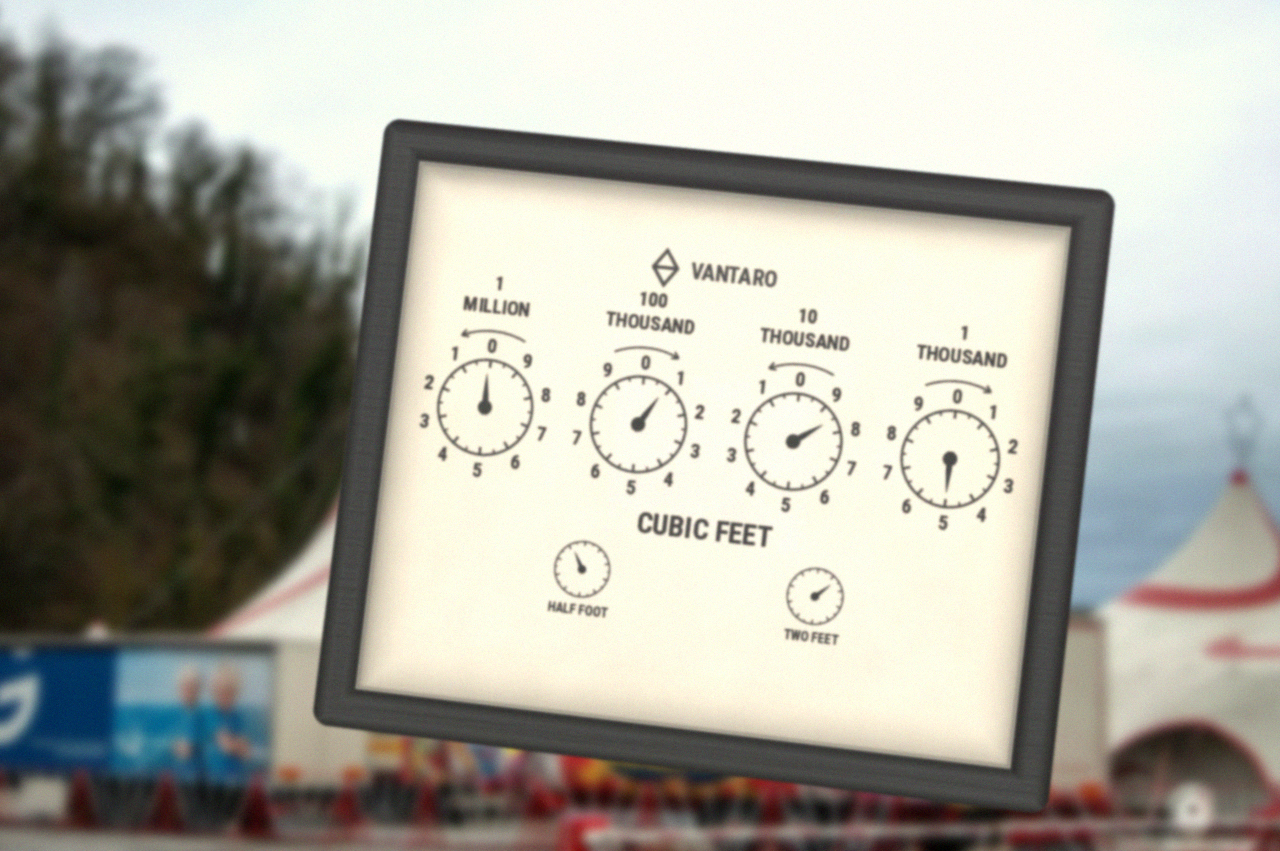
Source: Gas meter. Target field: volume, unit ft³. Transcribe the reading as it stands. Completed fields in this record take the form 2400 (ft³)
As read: 8500 (ft³)
